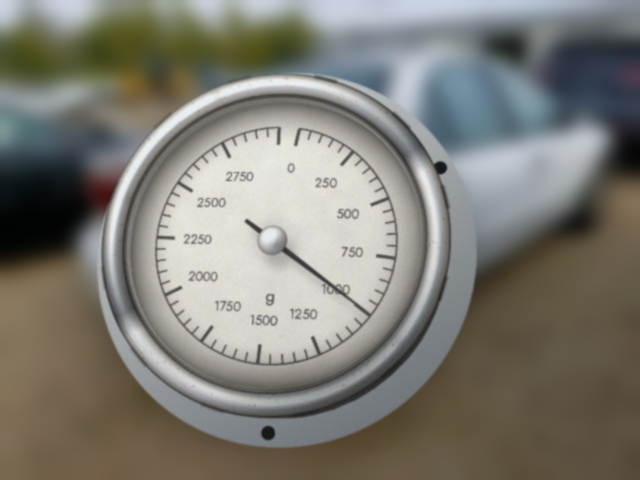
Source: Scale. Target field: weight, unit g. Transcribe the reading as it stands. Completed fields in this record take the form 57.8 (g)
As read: 1000 (g)
